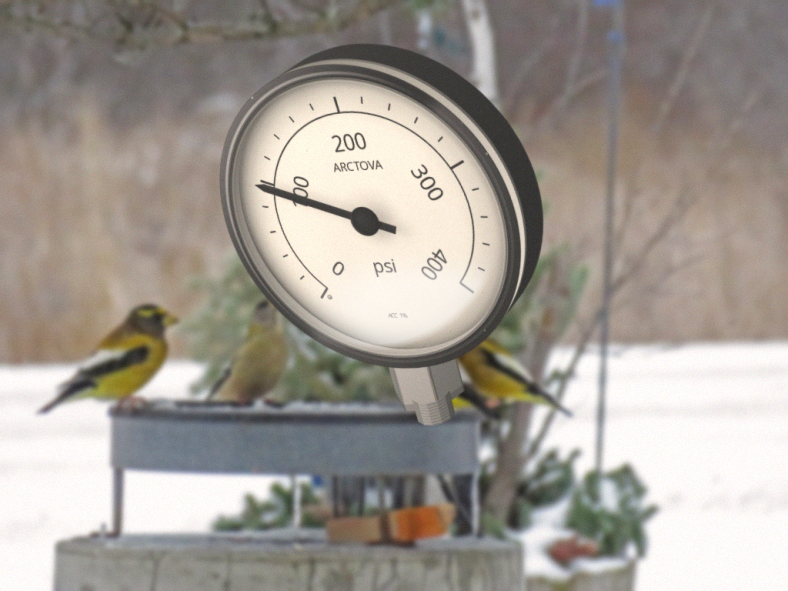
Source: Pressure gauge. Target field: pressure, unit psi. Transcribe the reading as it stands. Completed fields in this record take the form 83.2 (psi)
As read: 100 (psi)
